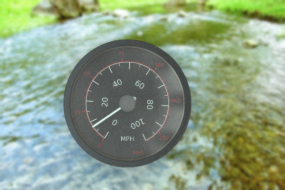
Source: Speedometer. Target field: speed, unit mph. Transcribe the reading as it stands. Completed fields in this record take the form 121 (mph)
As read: 7.5 (mph)
